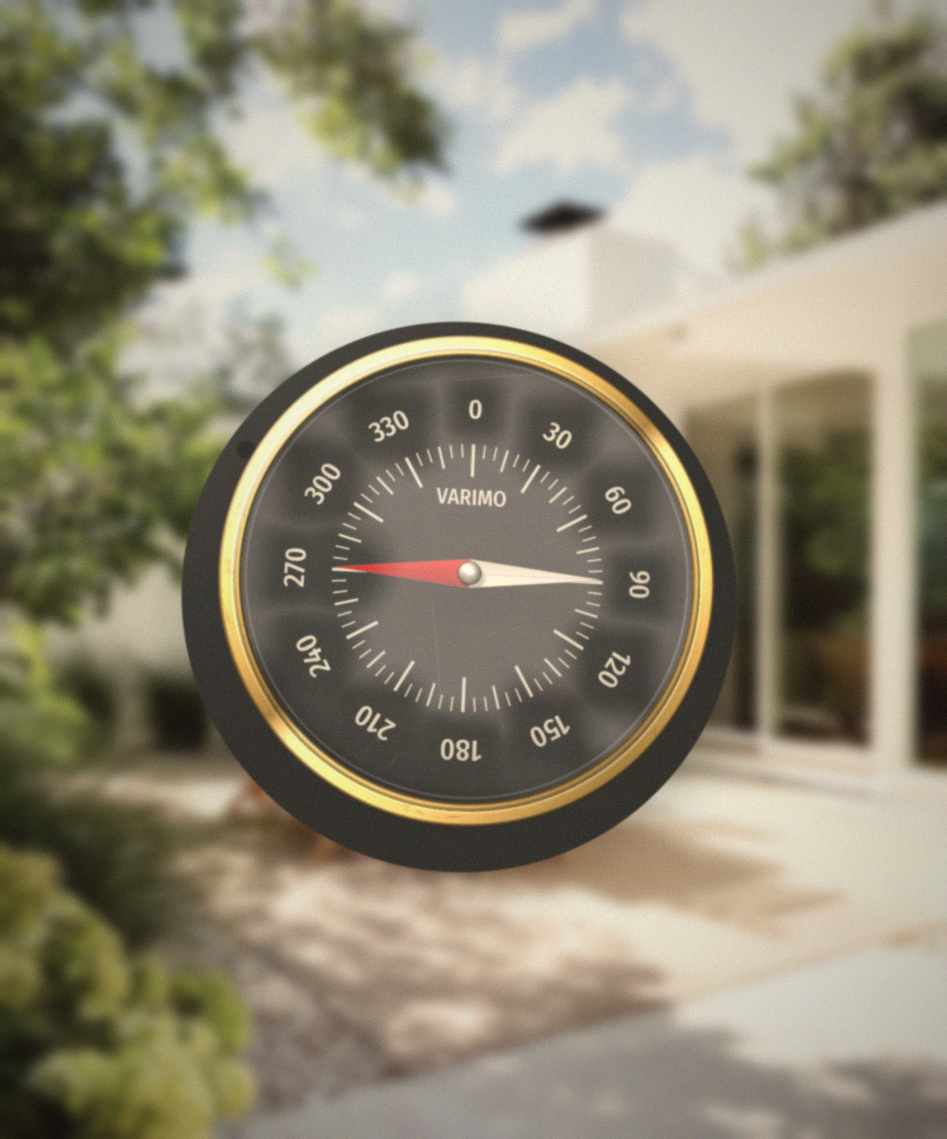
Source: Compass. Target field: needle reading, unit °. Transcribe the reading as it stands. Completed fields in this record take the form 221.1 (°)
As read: 270 (°)
